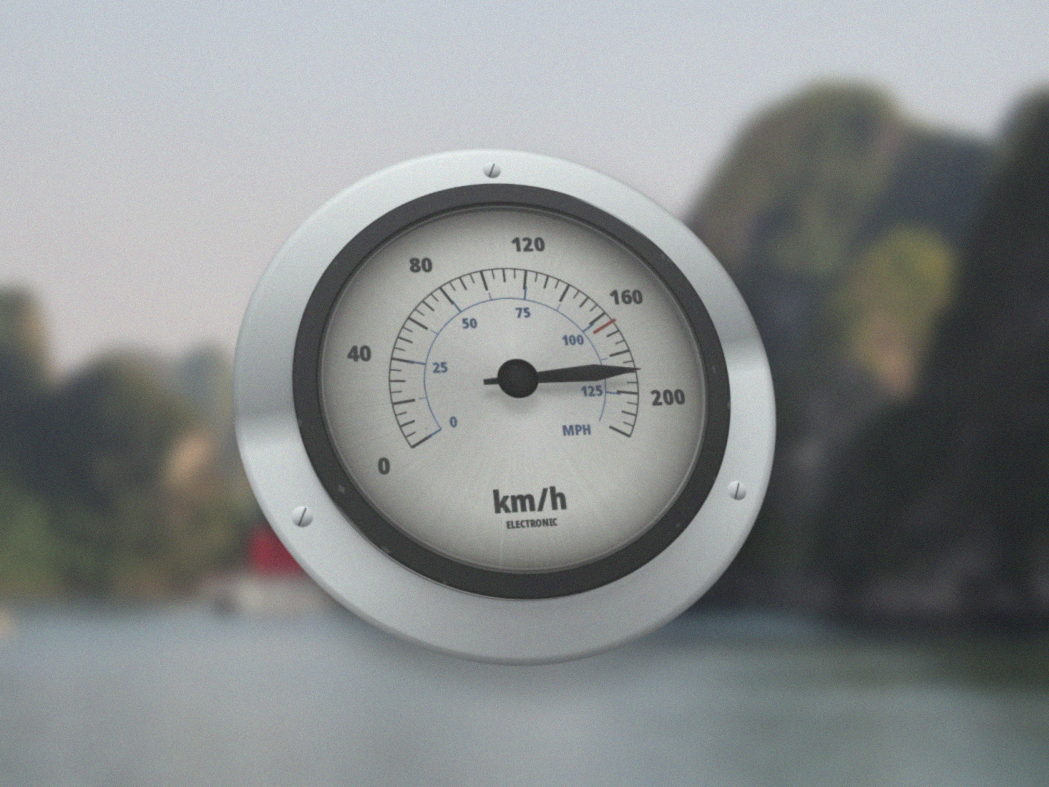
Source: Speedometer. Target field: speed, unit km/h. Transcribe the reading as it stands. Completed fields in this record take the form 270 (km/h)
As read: 190 (km/h)
